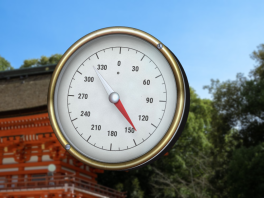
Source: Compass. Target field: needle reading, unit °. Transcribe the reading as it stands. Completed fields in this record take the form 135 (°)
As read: 140 (°)
